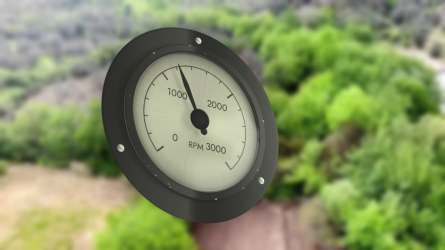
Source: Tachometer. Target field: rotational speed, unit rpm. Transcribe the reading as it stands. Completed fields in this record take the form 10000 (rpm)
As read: 1200 (rpm)
